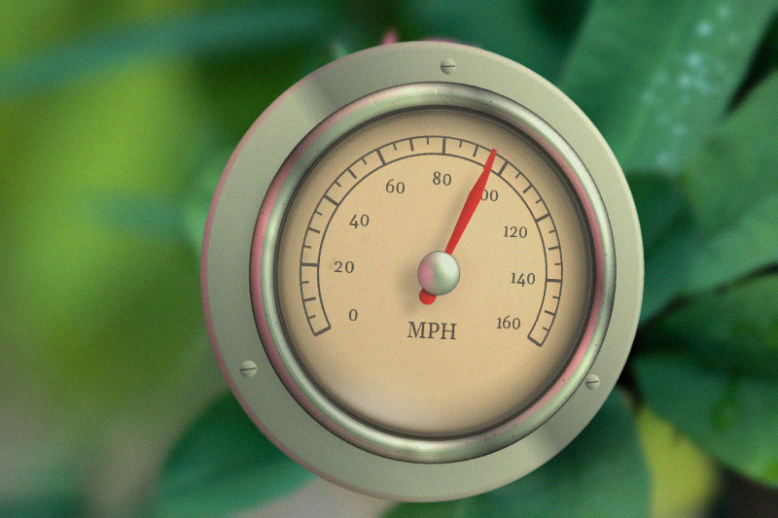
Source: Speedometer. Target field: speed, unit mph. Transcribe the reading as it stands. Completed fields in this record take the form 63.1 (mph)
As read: 95 (mph)
